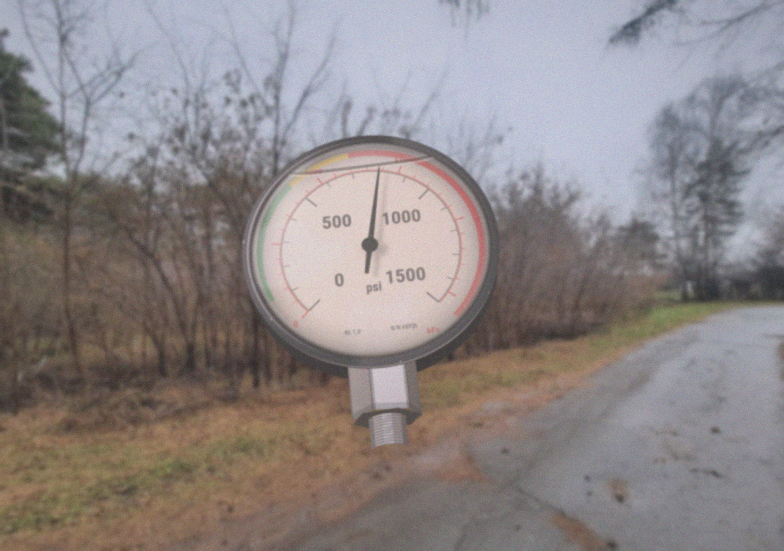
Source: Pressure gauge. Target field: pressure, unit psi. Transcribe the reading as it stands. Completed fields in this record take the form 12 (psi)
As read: 800 (psi)
